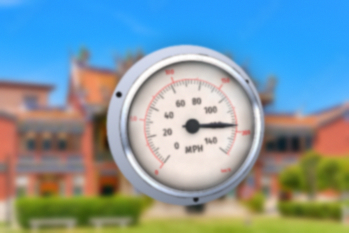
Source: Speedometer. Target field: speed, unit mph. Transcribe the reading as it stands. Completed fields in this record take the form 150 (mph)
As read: 120 (mph)
